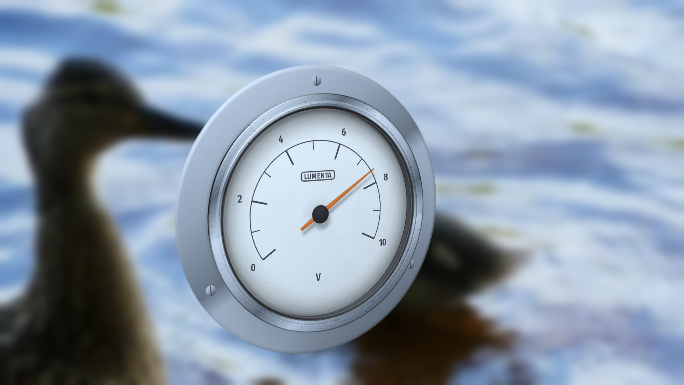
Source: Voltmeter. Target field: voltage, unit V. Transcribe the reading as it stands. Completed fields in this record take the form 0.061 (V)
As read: 7.5 (V)
